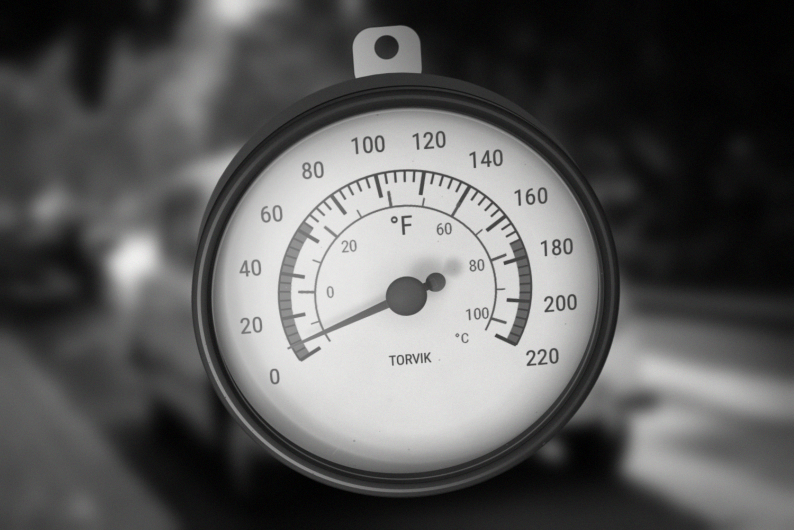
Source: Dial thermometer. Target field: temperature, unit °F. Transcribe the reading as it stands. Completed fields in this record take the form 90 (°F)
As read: 8 (°F)
